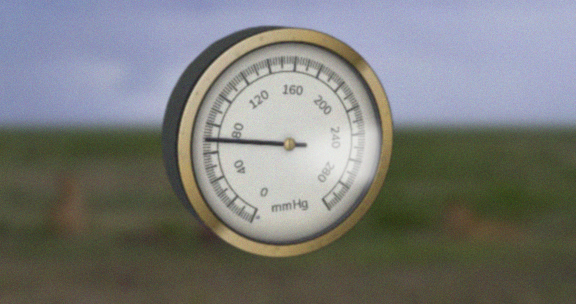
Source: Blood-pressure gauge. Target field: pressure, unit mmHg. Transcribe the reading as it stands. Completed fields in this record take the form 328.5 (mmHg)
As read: 70 (mmHg)
